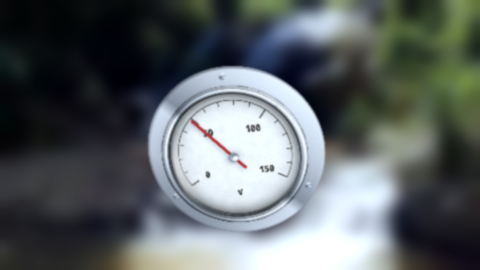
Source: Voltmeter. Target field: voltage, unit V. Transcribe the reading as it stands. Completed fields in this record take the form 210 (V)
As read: 50 (V)
